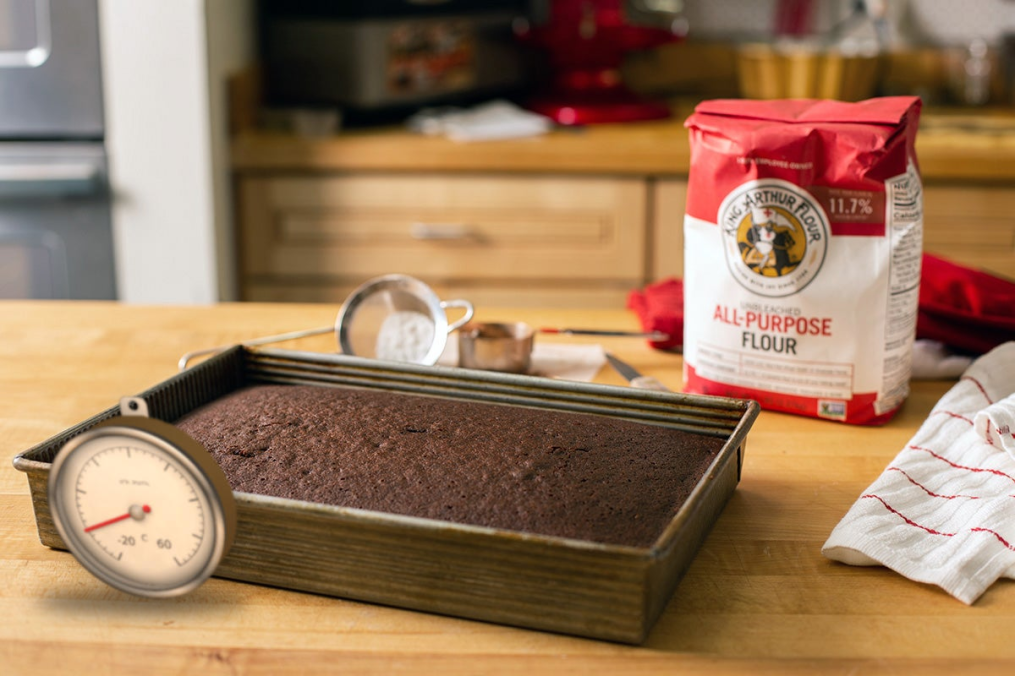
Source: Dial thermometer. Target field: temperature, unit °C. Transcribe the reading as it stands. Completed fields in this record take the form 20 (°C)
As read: -10 (°C)
